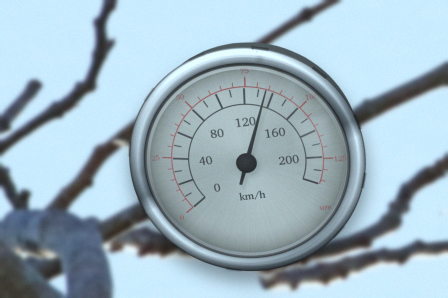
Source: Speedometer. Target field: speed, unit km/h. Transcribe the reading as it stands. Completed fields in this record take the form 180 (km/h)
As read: 135 (km/h)
